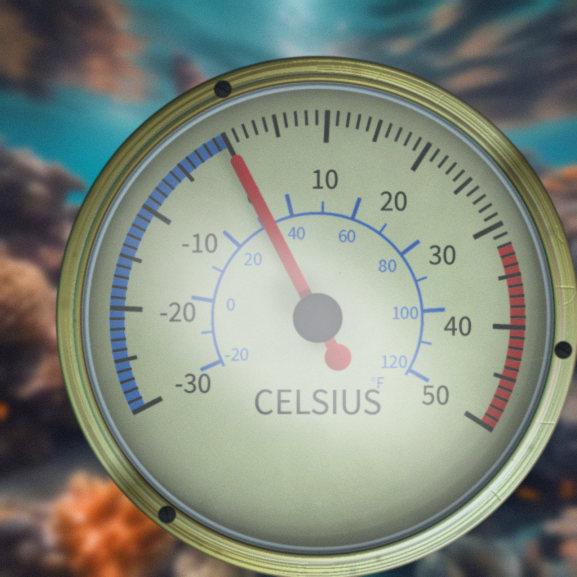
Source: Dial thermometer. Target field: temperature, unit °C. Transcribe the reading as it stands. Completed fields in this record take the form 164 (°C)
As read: 0 (°C)
